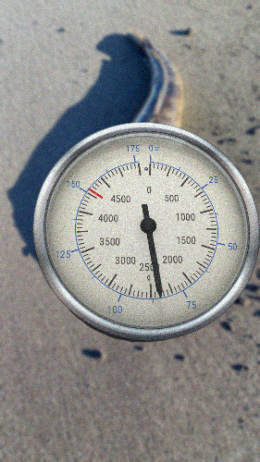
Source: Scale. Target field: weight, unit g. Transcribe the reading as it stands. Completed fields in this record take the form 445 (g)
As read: 2400 (g)
